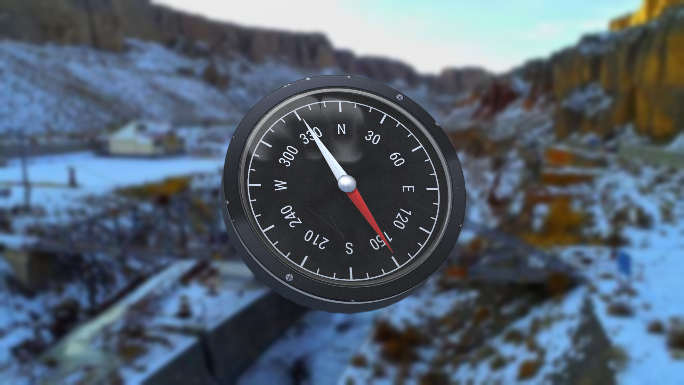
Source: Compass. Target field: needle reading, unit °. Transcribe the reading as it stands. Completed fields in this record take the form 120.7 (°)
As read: 150 (°)
